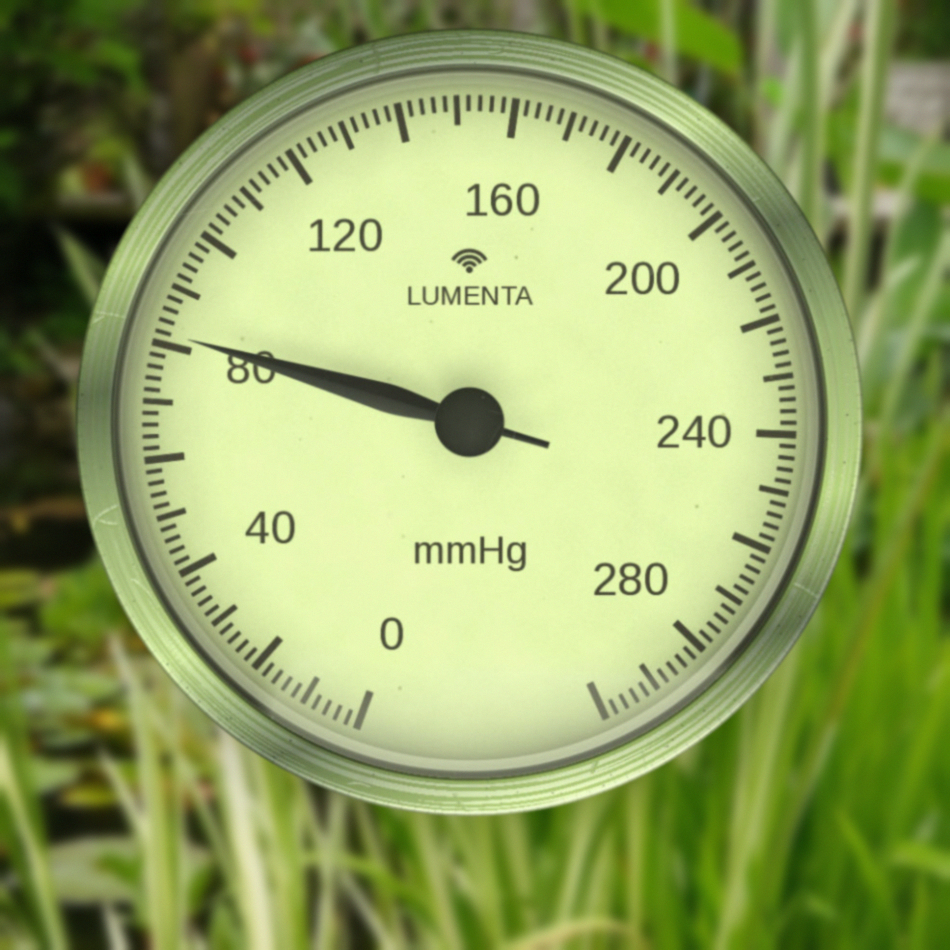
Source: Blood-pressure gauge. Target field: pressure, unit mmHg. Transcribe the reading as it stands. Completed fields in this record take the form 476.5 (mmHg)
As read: 82 (mmHg)
